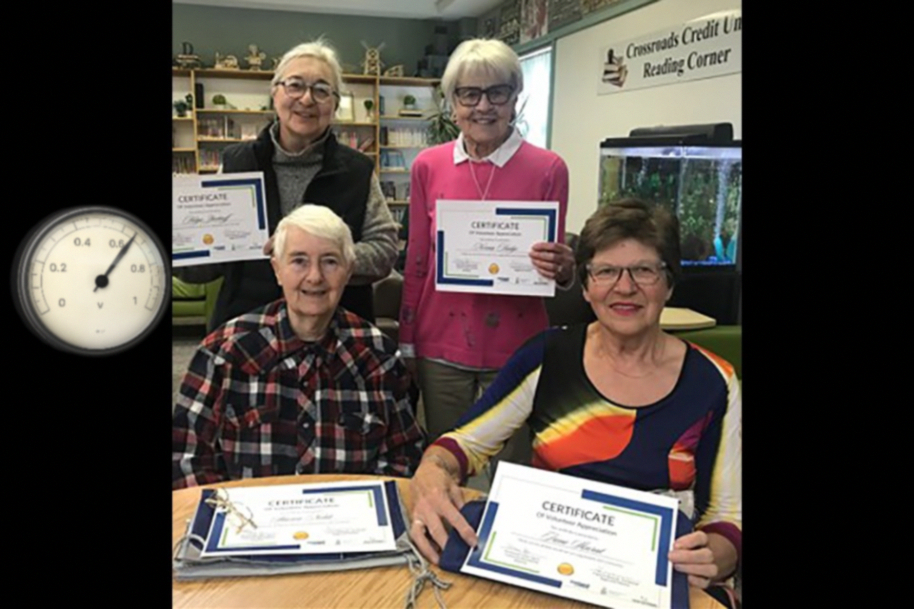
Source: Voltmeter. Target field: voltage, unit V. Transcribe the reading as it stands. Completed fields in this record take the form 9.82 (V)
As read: 0.65 (V)
